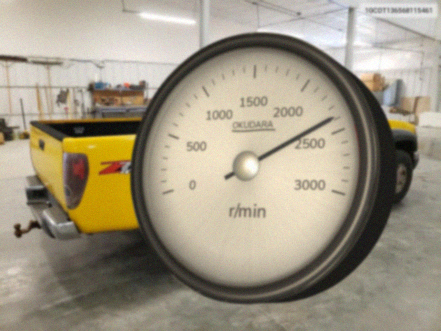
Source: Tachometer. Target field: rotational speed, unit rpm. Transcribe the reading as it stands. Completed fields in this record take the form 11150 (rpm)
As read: 2400 (rpm)
